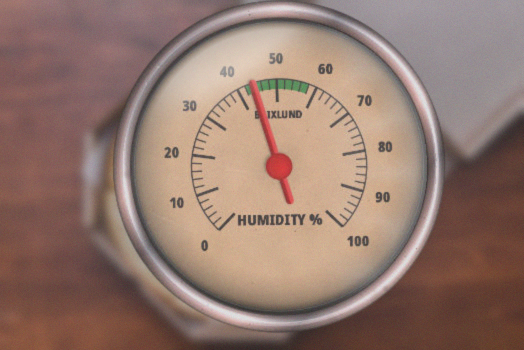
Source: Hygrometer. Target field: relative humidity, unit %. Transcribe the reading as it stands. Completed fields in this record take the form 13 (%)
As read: 44 (%)
